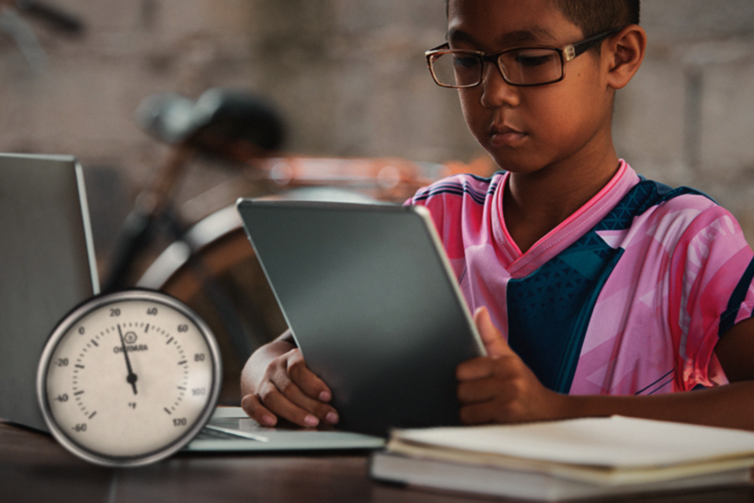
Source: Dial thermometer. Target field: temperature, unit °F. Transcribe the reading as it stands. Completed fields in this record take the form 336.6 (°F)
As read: 20 (°F)
